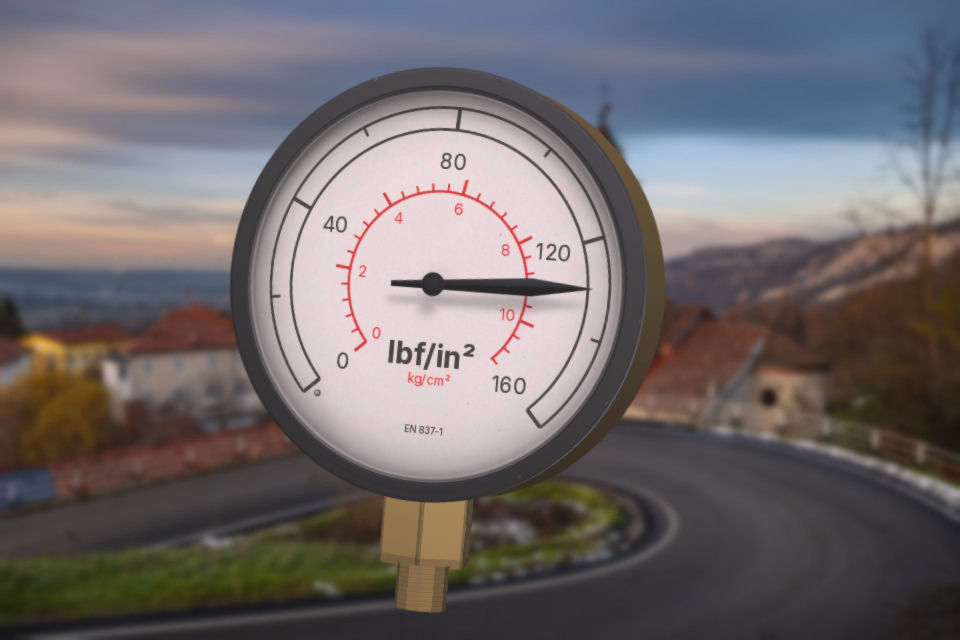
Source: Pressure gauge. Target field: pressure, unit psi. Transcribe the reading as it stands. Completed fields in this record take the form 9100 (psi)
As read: 130 (psi)
